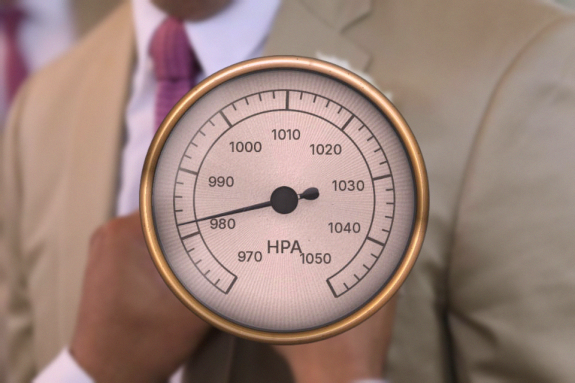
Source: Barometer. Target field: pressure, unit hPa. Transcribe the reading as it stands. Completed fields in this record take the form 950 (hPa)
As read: 982 (hPa)
